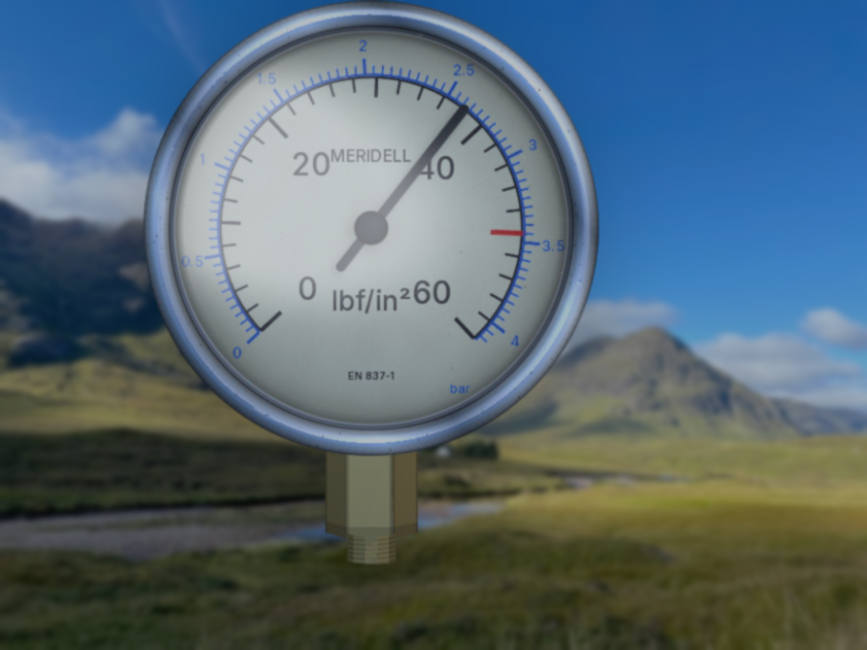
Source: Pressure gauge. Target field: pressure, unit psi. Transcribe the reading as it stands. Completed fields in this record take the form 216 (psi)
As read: 38 (psi)
